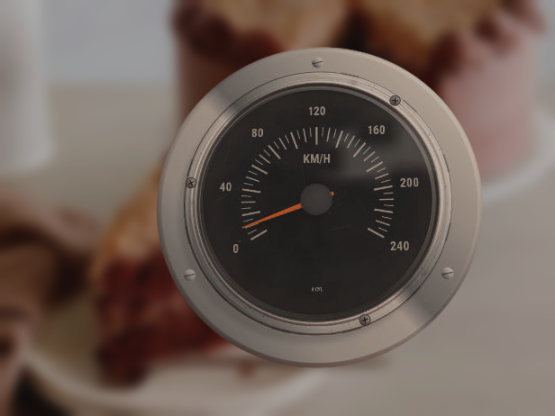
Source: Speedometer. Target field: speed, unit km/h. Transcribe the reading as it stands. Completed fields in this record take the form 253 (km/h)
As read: 10 (km/h)
